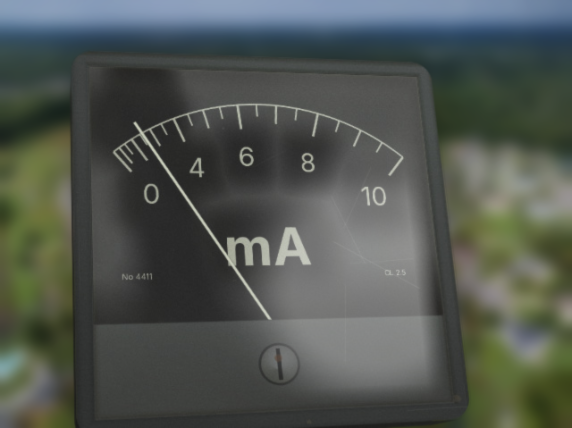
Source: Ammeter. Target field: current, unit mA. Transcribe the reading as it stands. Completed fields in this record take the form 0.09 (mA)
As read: 2.5 (mA)
